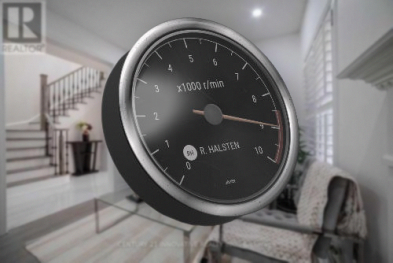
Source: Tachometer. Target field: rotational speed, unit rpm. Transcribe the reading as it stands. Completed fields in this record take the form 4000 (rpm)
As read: 9000 (rpm)
